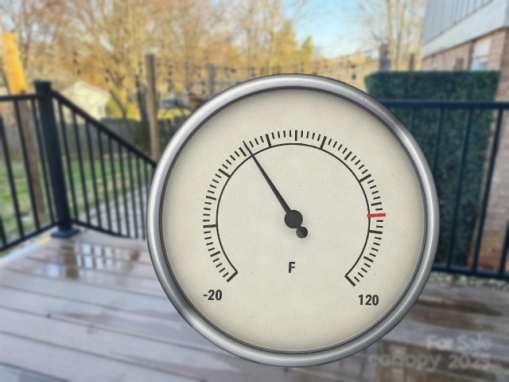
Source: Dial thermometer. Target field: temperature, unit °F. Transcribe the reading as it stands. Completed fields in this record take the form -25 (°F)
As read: 32 (°F)
